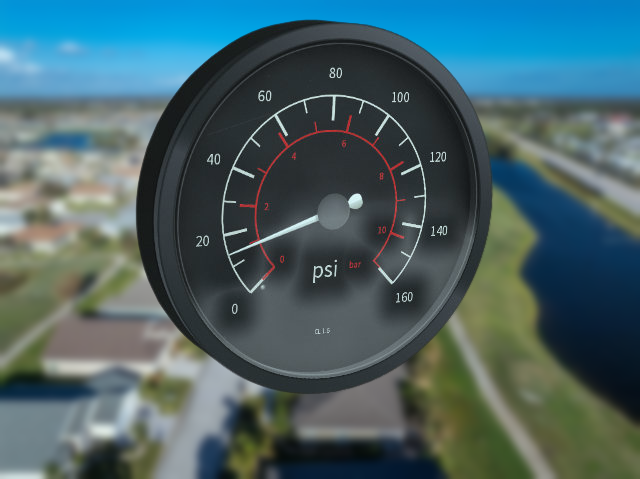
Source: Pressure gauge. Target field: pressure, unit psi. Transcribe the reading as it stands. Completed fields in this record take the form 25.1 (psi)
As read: 15 (psi)
